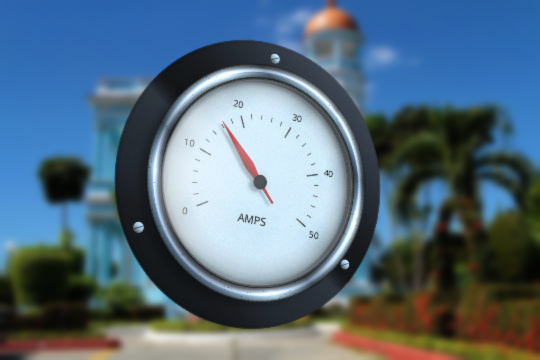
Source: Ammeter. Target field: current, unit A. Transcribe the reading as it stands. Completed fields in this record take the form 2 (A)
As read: 16 (A)
